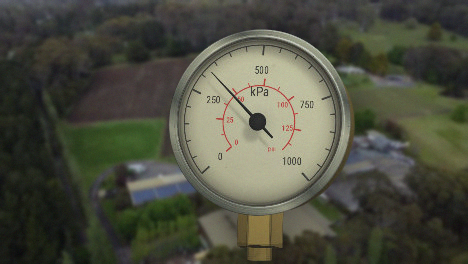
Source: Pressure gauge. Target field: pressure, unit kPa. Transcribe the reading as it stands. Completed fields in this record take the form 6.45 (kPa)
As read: 325 (kPa)
